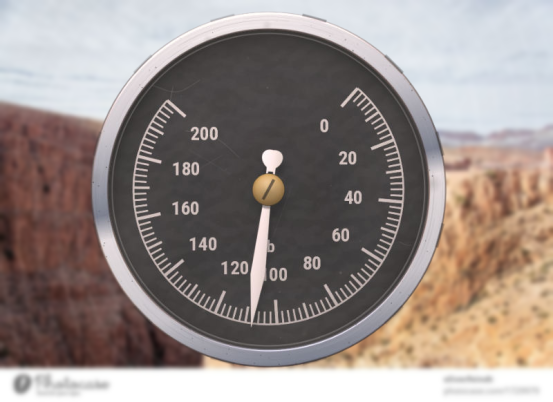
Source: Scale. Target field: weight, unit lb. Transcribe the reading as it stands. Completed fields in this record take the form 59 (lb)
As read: 108 (lb)
